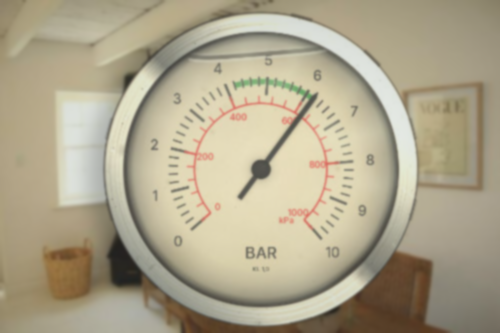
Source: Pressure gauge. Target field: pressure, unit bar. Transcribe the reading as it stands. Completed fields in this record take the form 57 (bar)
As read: 6.2 (bar)
